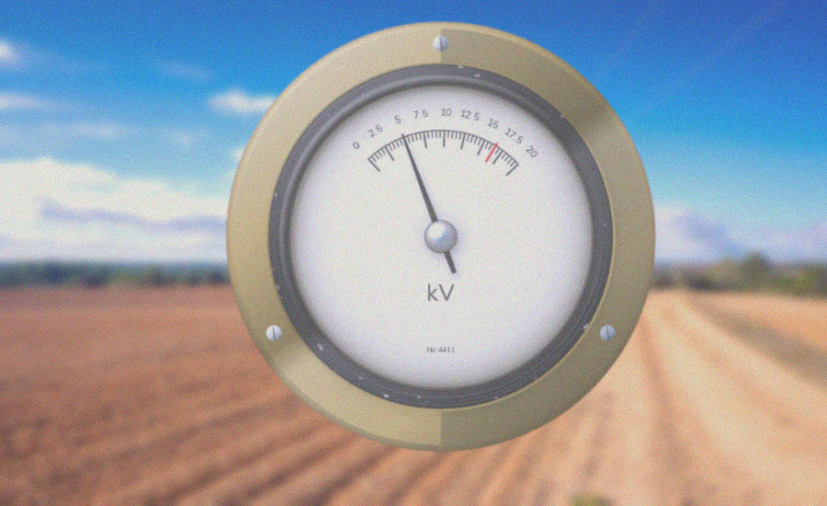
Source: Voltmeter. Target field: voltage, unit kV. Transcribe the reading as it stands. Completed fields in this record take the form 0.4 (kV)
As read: 5 (kV)
